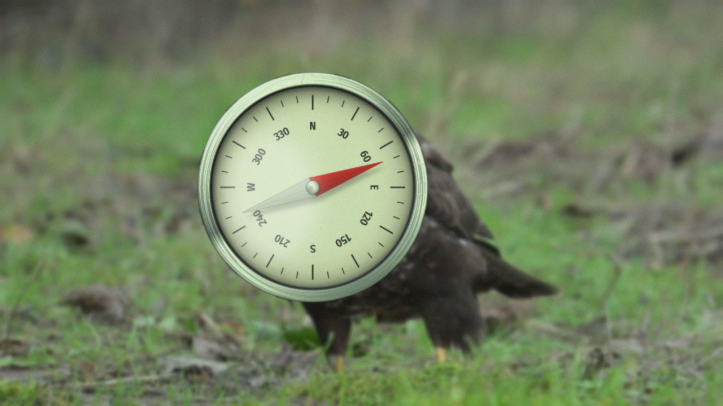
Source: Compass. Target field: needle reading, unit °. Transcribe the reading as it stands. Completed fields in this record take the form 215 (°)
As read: 70 (°)
